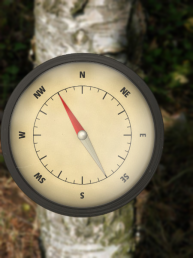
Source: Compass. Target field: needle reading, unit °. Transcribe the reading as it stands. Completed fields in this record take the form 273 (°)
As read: 330 (°)
